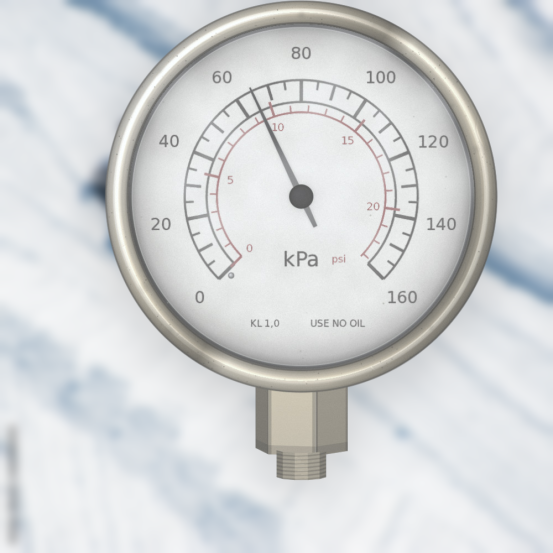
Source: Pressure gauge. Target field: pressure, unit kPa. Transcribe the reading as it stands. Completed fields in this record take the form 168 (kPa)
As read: 65 (kPa)
